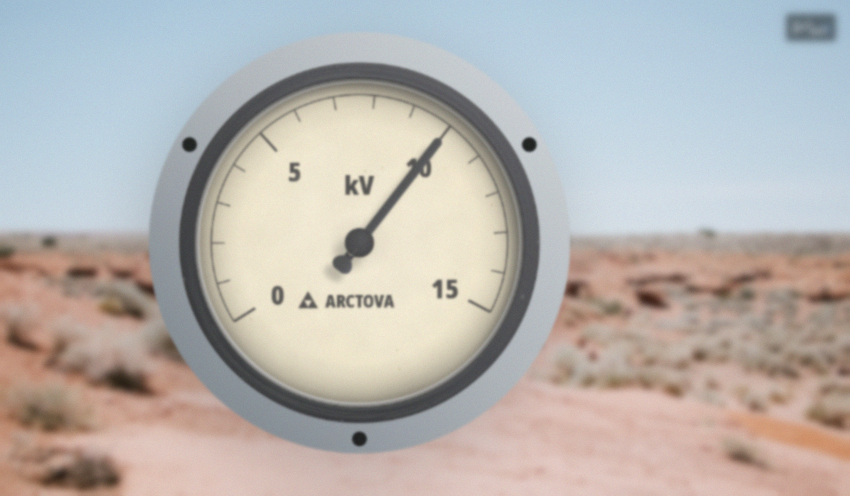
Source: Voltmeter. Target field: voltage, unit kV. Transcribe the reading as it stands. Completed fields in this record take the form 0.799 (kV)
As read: 10 (kV)
